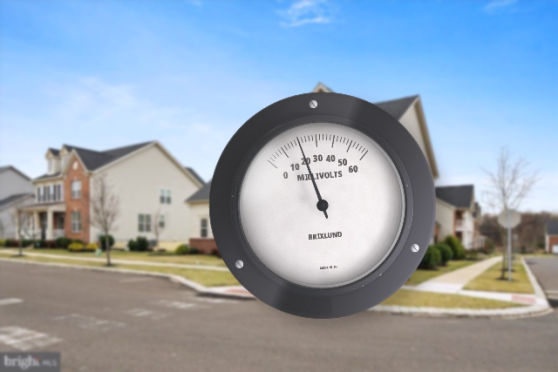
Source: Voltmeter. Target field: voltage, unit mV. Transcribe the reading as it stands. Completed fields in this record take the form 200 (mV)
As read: 20 (mV)
